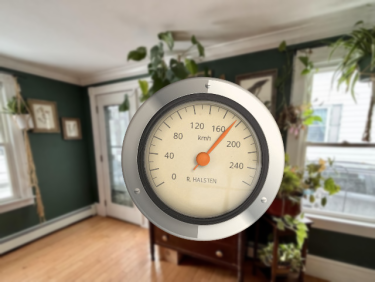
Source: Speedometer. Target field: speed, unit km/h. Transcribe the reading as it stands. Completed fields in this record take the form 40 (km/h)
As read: 175 (km/h)
